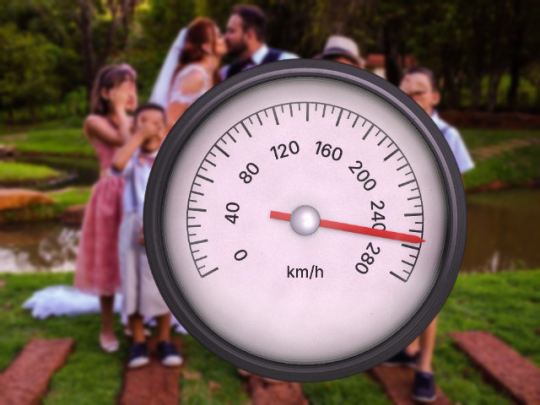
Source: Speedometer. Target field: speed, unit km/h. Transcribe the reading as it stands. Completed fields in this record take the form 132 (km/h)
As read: 255 (km/h)
